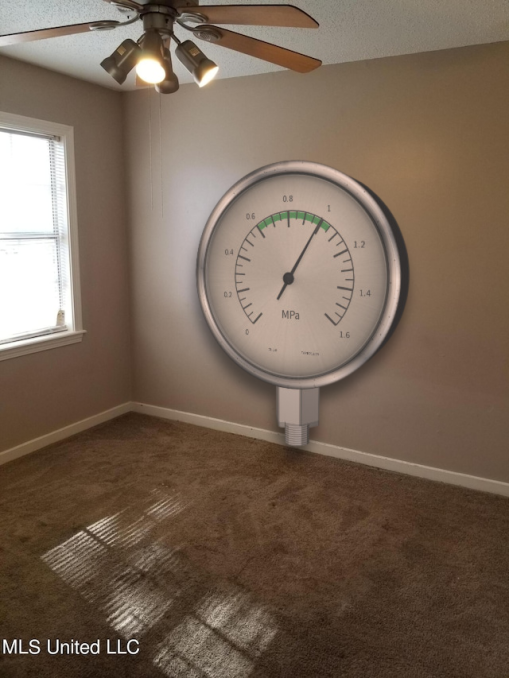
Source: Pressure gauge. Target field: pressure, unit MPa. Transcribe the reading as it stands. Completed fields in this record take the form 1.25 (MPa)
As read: 1 (MPa)
